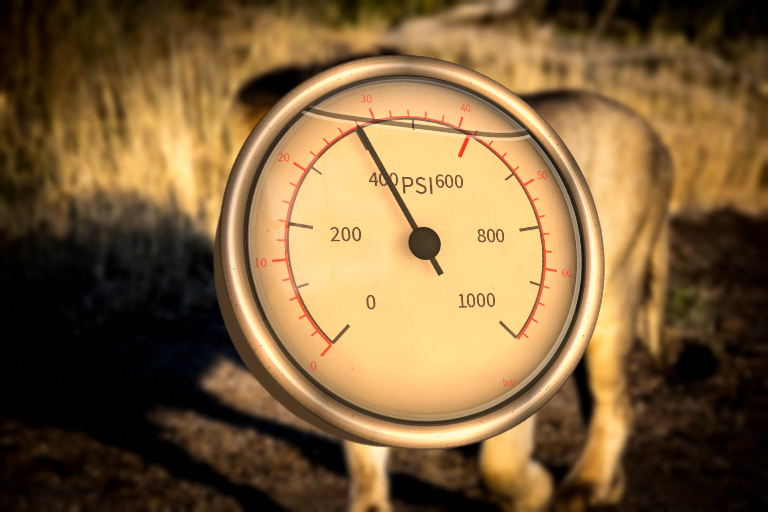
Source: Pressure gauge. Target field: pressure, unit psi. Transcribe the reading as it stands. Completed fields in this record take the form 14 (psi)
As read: 400 (psi)
